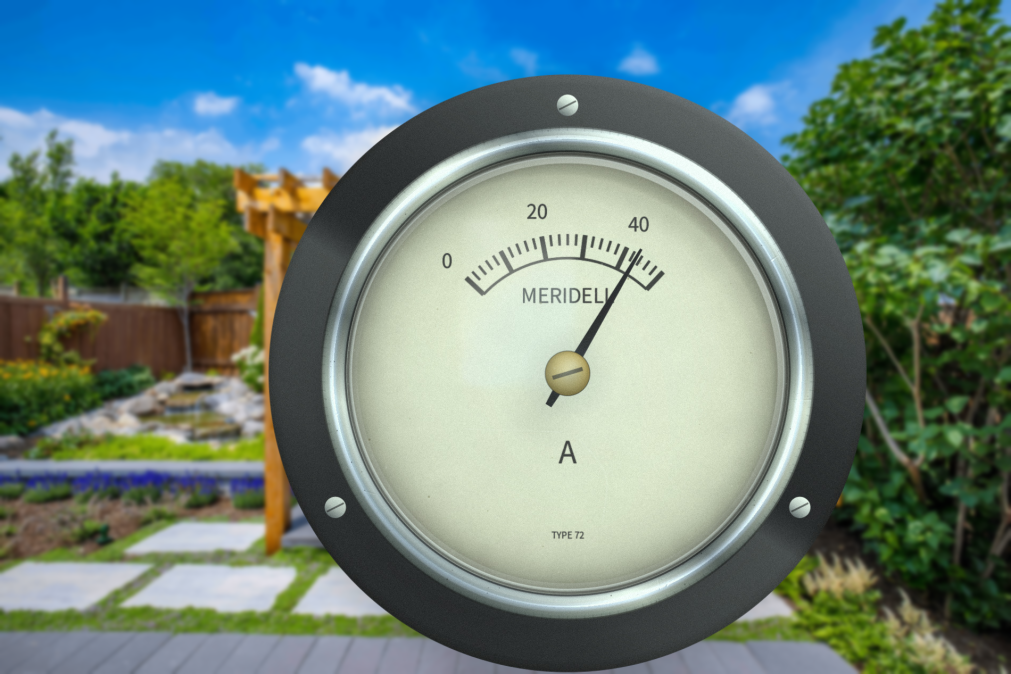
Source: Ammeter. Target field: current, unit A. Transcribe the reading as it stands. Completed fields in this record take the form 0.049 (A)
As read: 43 (A)
